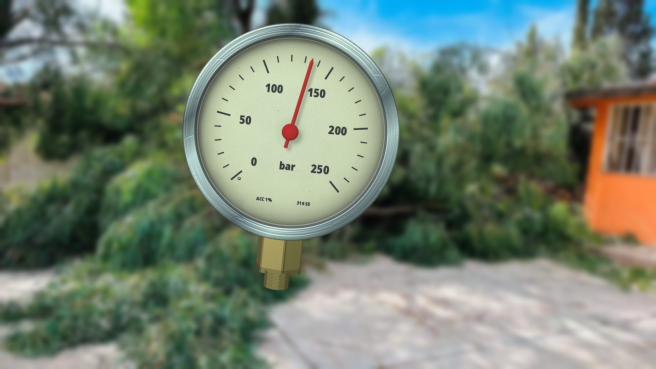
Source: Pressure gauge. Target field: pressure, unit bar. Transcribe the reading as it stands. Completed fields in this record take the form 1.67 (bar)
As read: 135 (bar)
